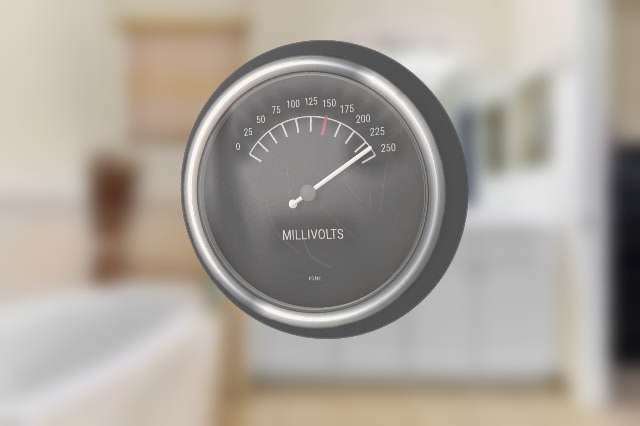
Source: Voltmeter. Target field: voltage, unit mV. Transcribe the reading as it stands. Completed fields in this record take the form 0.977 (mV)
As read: 237.5 (mV)
